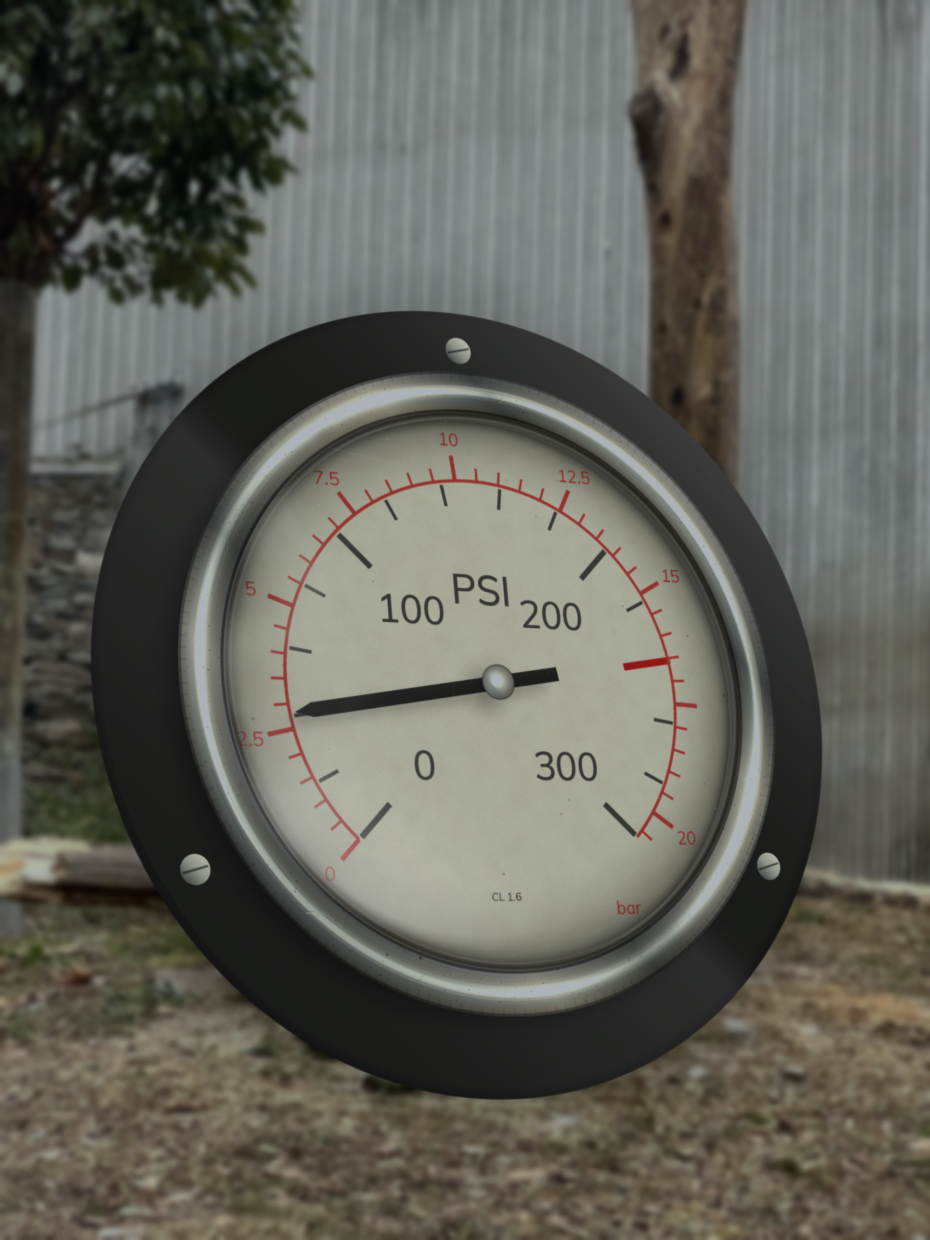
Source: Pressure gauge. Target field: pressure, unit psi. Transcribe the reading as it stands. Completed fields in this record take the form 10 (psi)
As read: 40 (psi)
